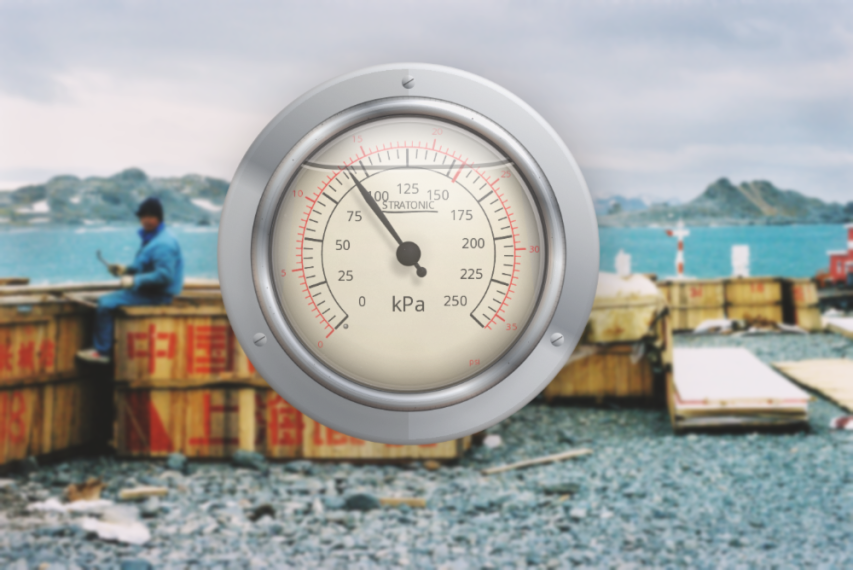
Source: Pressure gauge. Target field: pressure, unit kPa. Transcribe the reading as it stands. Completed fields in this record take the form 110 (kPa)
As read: 92.5 (kPa)
